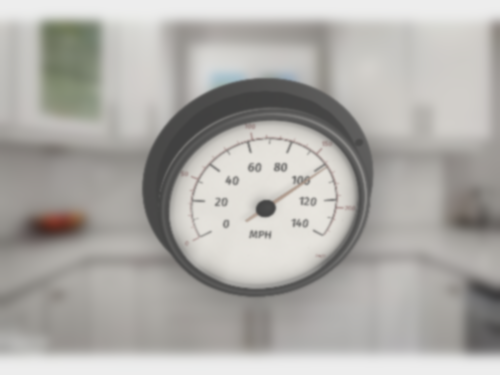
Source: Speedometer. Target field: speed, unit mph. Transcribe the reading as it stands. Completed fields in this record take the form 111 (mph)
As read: 100 (mph)
